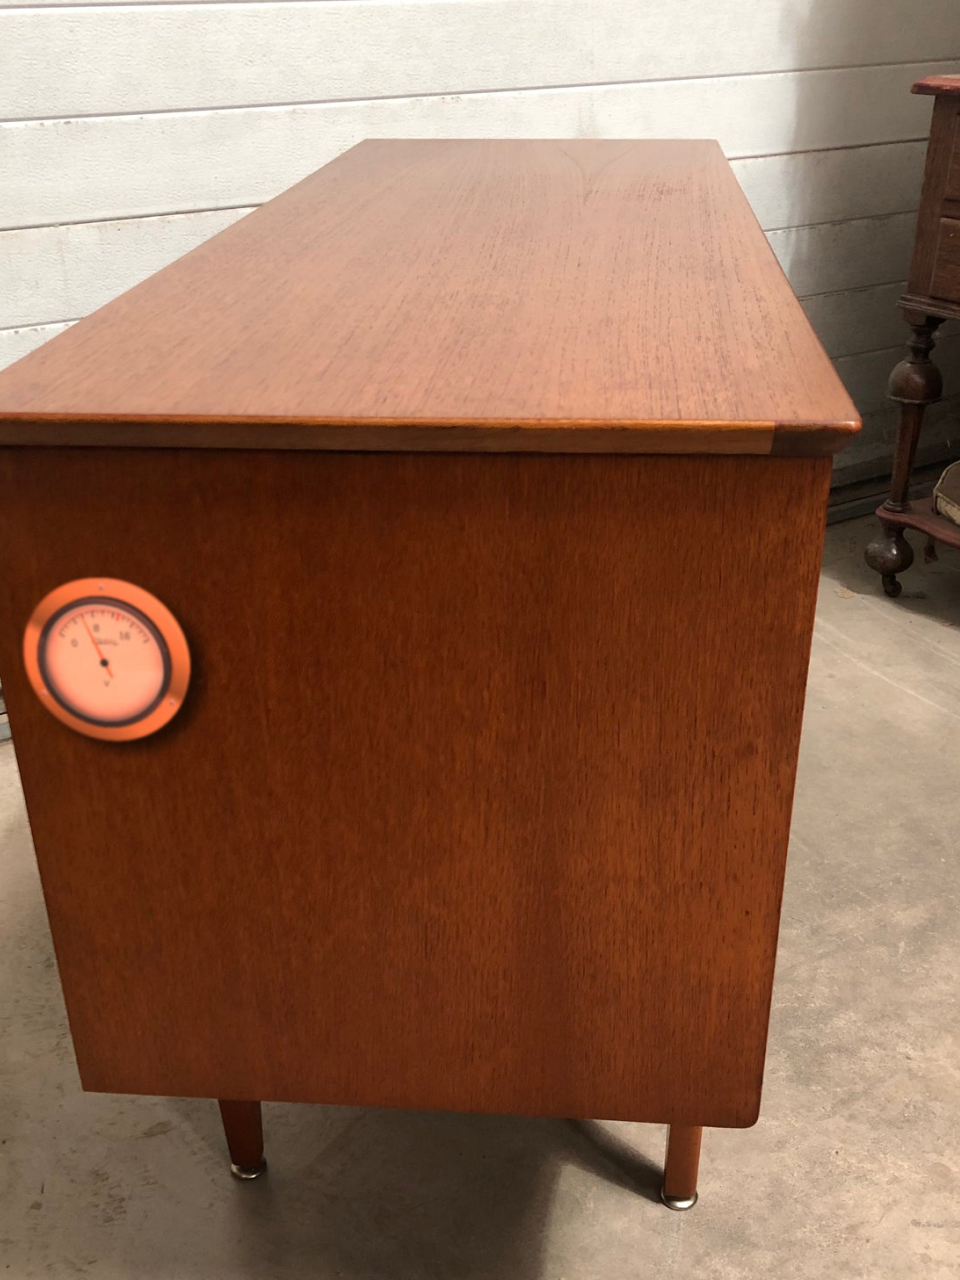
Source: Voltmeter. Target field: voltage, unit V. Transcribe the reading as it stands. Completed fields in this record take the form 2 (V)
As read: 6 (V)
